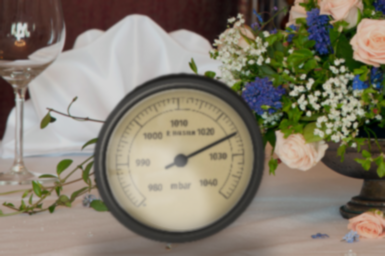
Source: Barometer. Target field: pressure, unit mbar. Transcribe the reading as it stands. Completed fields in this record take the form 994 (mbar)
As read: 1025 (mbar)
